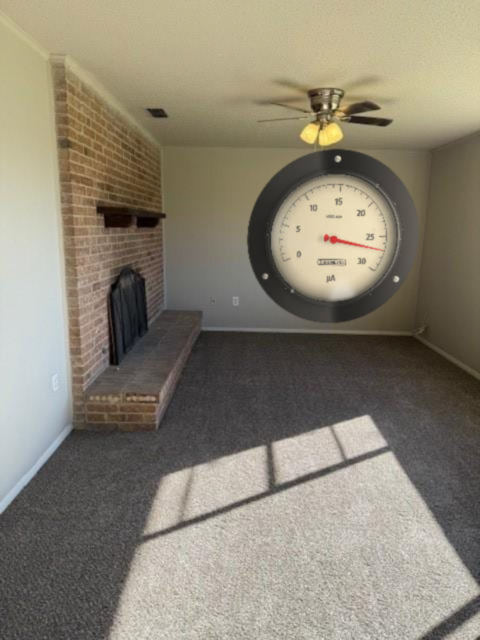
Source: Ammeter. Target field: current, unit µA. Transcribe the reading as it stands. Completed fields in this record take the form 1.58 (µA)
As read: 27 (µA)
